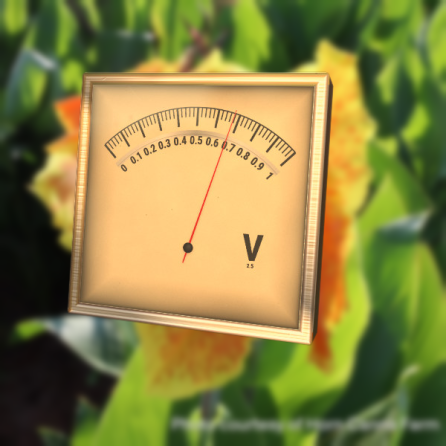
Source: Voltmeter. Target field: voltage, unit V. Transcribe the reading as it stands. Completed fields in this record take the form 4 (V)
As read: 0.68 (V)
